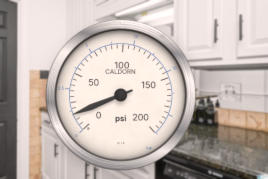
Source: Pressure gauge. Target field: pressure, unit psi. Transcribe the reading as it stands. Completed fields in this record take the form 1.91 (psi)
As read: 15 (psi)
